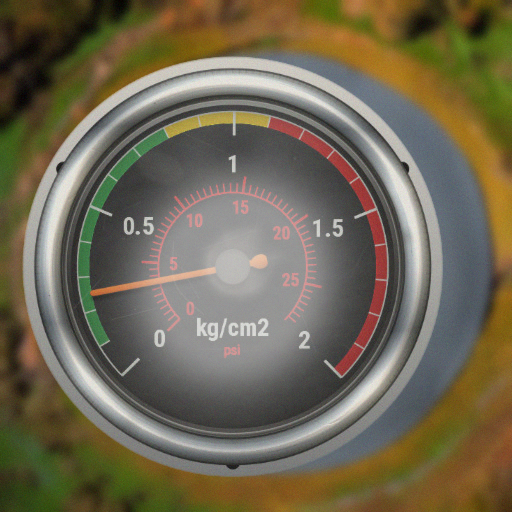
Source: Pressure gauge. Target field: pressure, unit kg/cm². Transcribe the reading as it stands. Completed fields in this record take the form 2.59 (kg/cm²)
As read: 0.25 (kg/cm²)
